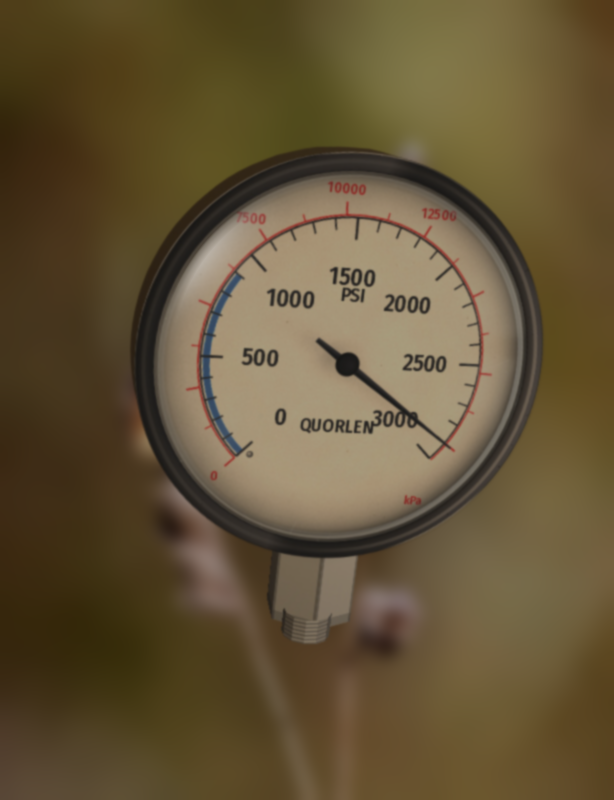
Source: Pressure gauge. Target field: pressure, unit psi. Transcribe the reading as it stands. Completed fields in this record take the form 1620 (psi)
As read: 2900 (psi)
